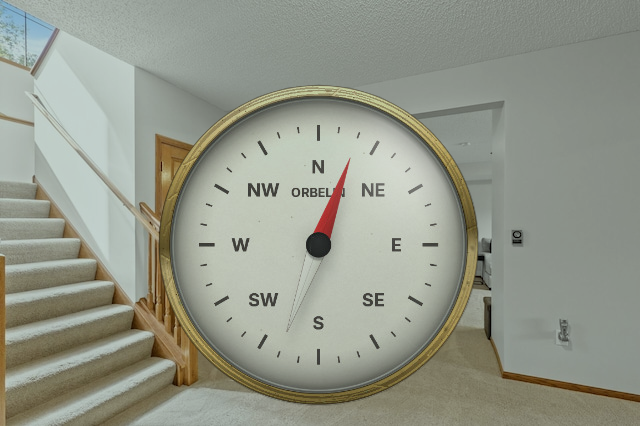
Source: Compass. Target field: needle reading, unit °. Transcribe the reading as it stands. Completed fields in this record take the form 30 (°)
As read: 20 (°)
